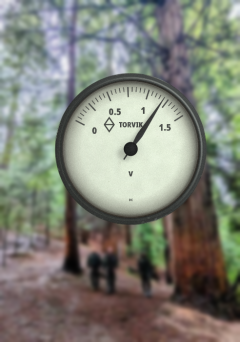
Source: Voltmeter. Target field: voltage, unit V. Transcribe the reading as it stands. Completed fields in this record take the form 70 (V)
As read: 1.2 (V)
